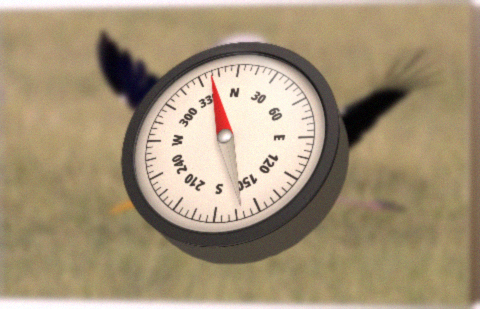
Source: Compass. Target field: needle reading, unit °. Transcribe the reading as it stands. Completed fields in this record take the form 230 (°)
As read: 340 (°)
